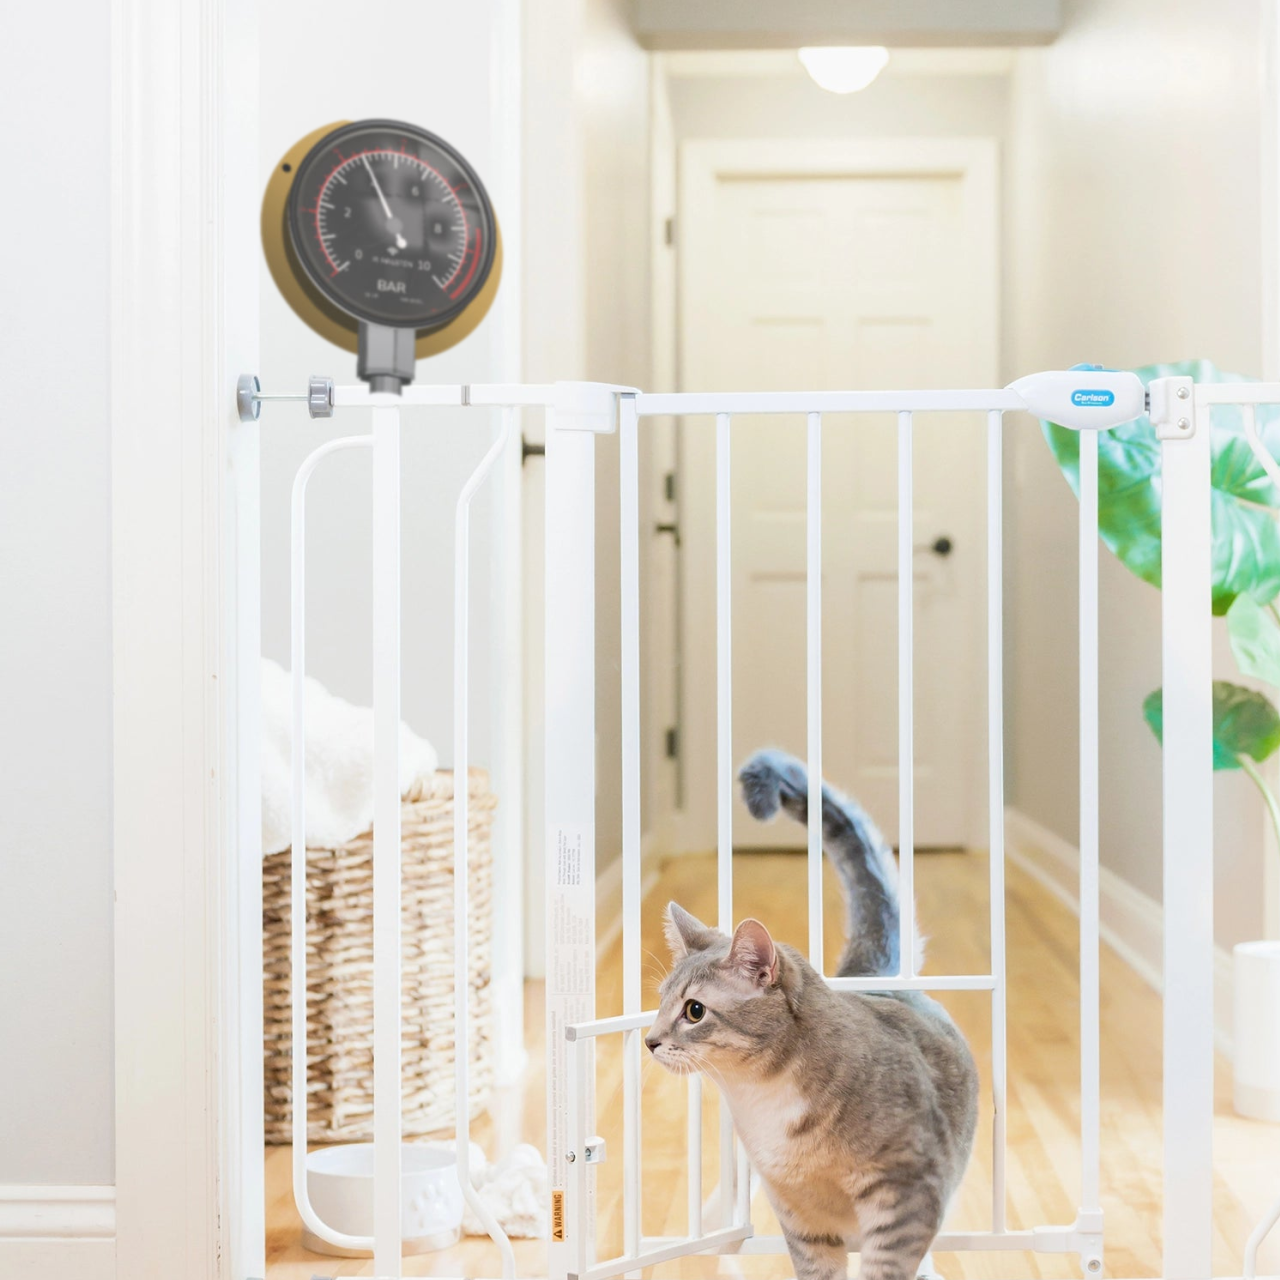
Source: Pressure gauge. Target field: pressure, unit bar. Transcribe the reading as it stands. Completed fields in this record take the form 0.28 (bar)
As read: 4 (bar)
